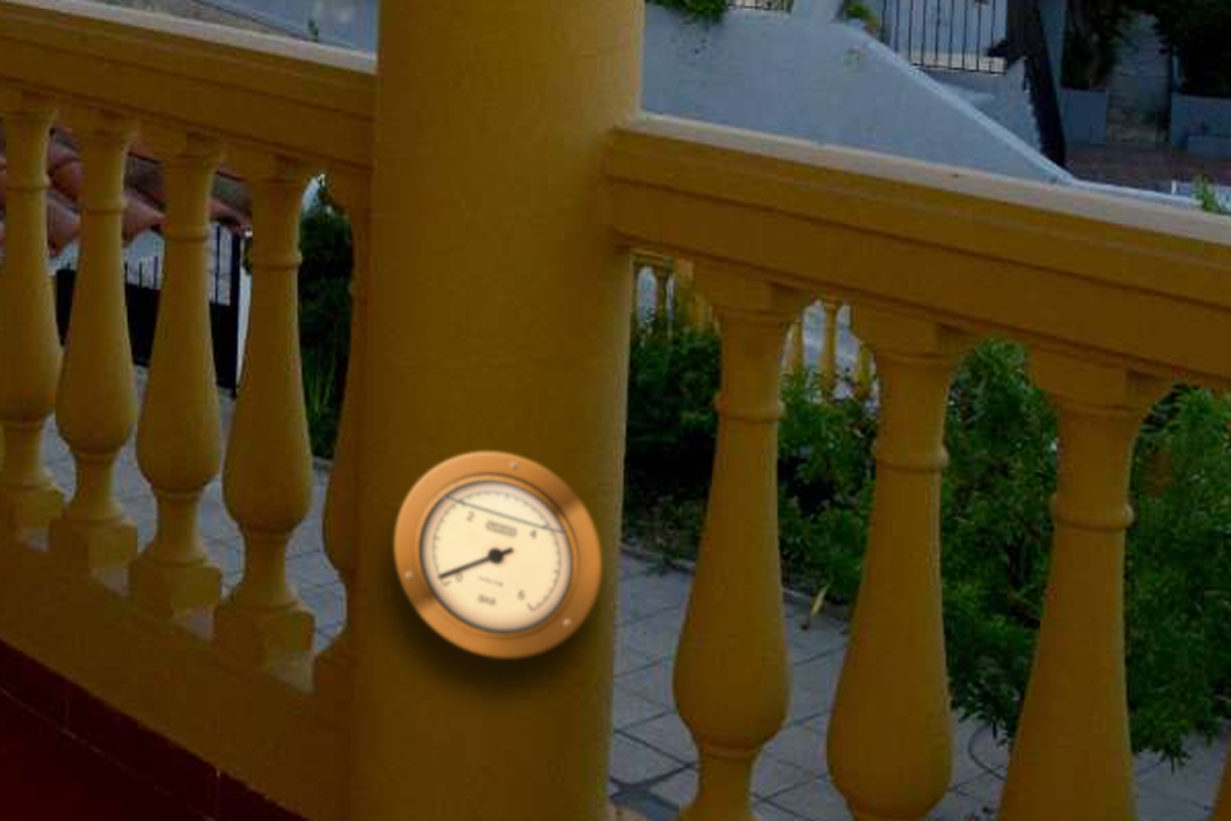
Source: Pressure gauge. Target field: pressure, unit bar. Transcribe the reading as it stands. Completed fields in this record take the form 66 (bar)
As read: 0.2 (bar)
